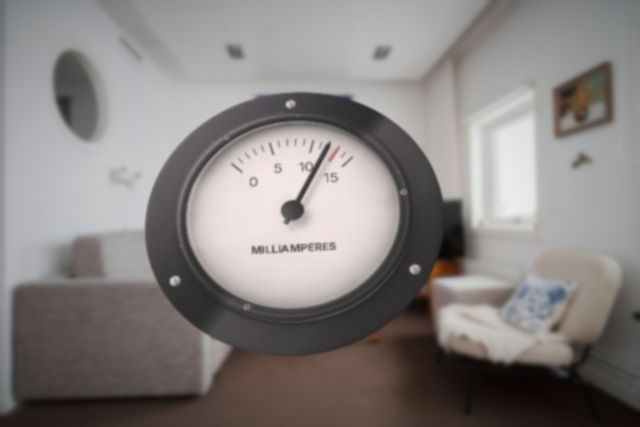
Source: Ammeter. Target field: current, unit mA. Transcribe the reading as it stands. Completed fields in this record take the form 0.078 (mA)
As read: 12 (mA)
